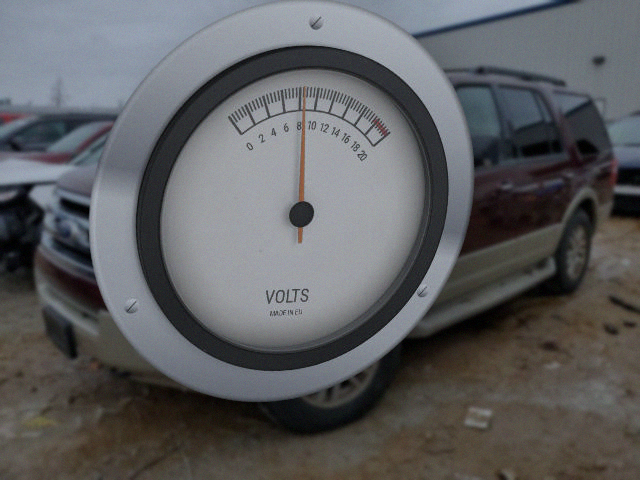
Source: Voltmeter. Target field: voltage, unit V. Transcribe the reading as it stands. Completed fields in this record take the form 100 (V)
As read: 8 (V)
